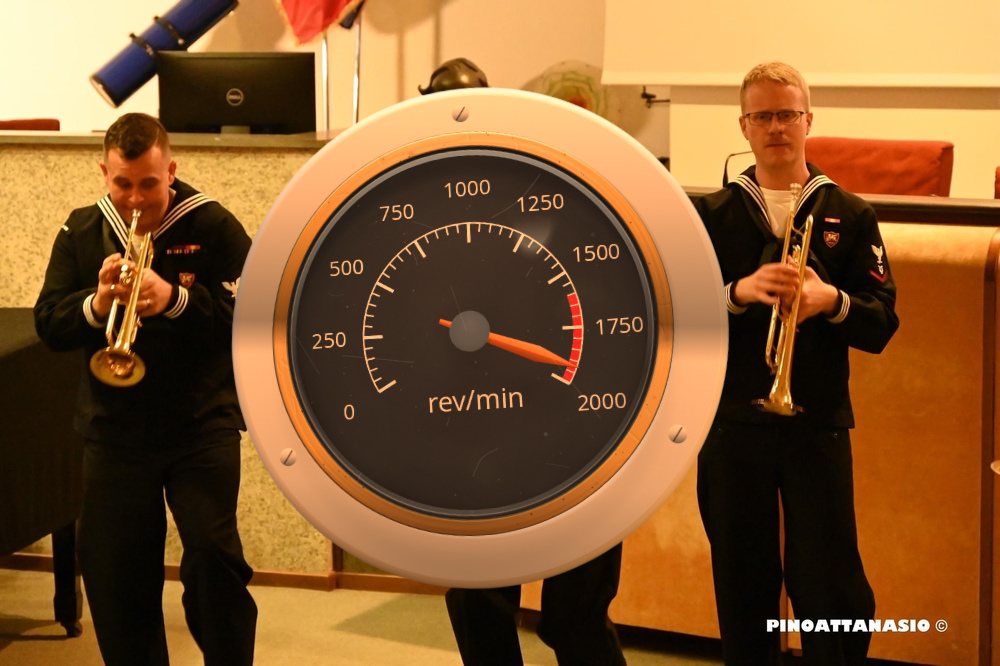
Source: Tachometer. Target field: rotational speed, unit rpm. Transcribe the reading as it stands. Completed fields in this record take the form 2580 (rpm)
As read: 1925 (rpm)
